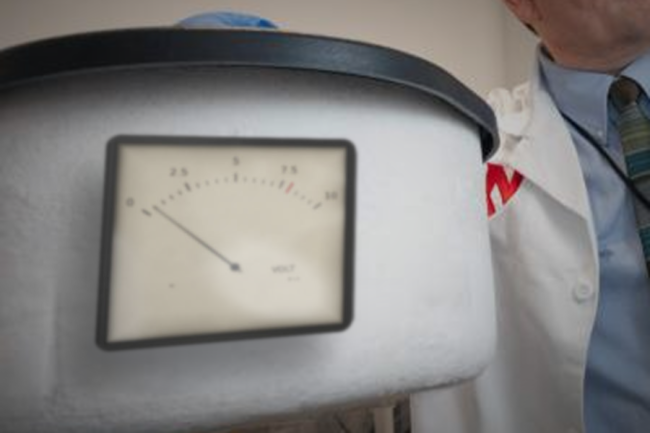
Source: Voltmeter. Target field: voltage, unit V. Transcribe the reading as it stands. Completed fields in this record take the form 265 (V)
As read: 0.5 (V)
